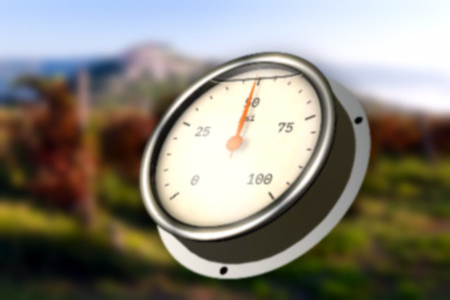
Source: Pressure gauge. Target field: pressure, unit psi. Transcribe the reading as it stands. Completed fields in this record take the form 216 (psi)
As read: 50 (psi)
